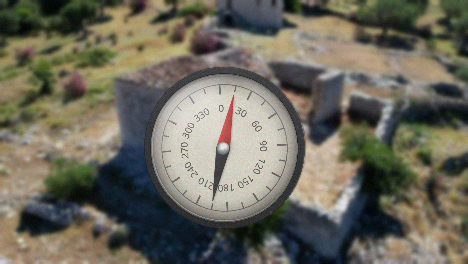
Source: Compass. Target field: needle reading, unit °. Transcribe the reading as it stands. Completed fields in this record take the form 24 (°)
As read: 15 (°)
